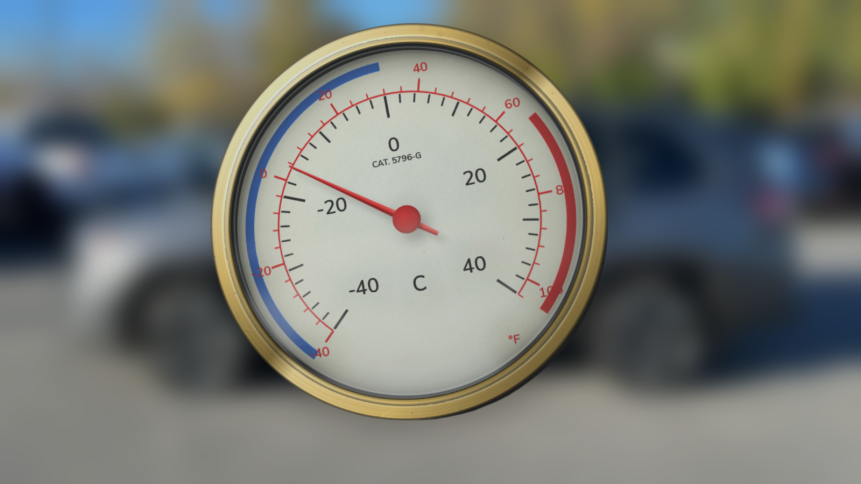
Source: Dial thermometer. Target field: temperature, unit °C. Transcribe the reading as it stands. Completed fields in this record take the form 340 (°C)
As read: -16 (°C)
